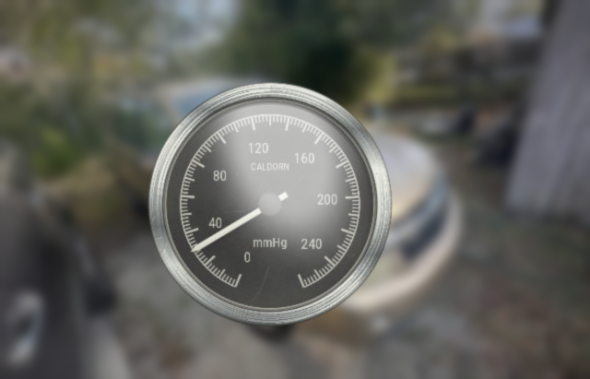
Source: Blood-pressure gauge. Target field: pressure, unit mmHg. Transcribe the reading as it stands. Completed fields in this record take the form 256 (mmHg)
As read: 30 (mmHg)
